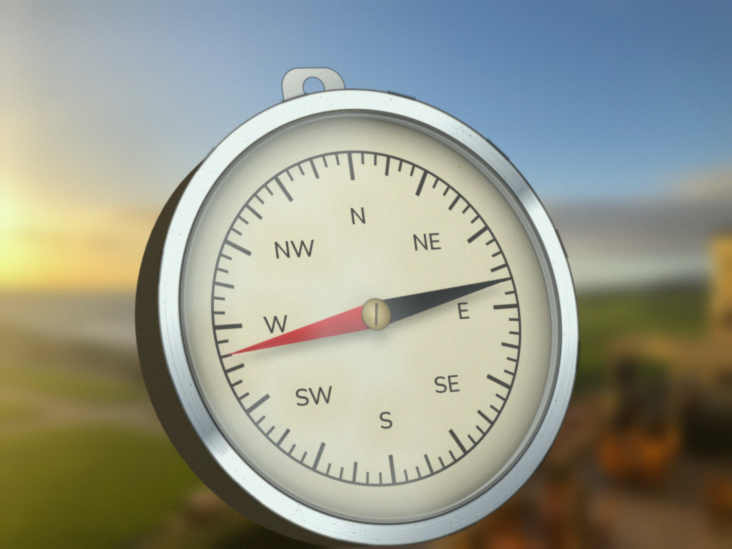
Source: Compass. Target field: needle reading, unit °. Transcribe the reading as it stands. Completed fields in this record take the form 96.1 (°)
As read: 260 (°)
